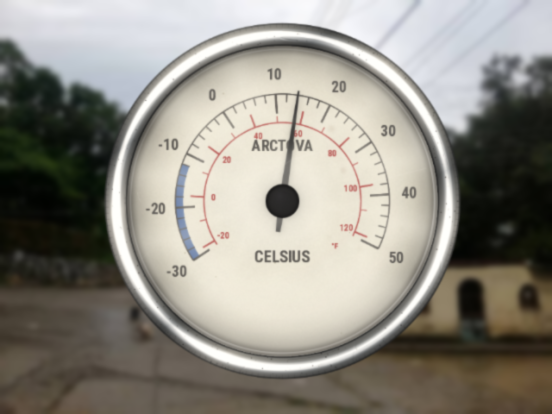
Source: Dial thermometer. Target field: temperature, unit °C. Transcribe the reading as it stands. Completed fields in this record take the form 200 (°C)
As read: 14 (°C)
